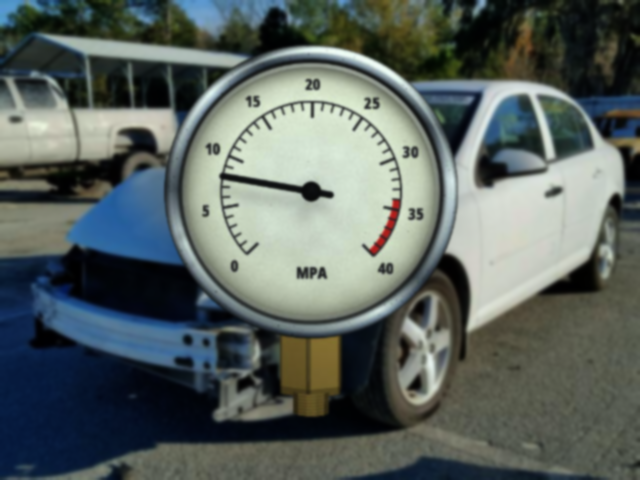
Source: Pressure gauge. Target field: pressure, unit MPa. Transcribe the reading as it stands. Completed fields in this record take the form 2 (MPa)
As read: 8 (MPa)
